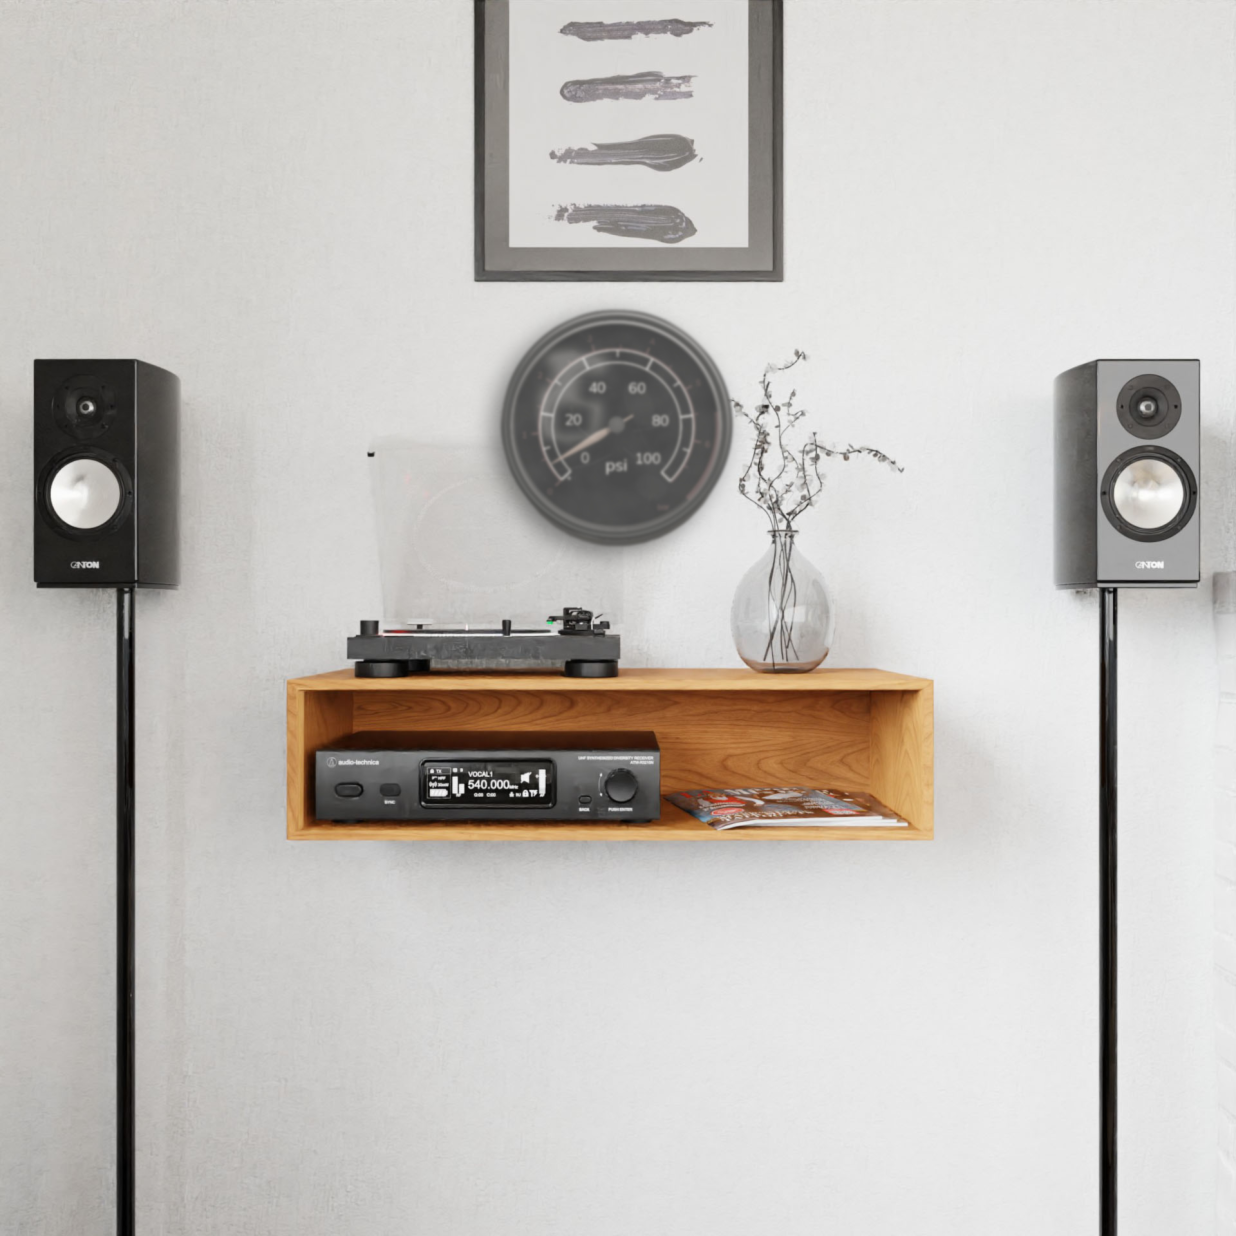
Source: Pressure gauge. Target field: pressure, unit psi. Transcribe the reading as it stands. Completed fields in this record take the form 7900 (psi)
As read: 5 (psi)
